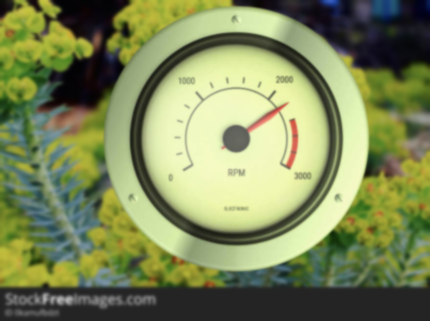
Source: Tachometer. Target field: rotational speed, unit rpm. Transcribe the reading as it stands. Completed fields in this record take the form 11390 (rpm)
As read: 2200 (rpm)
